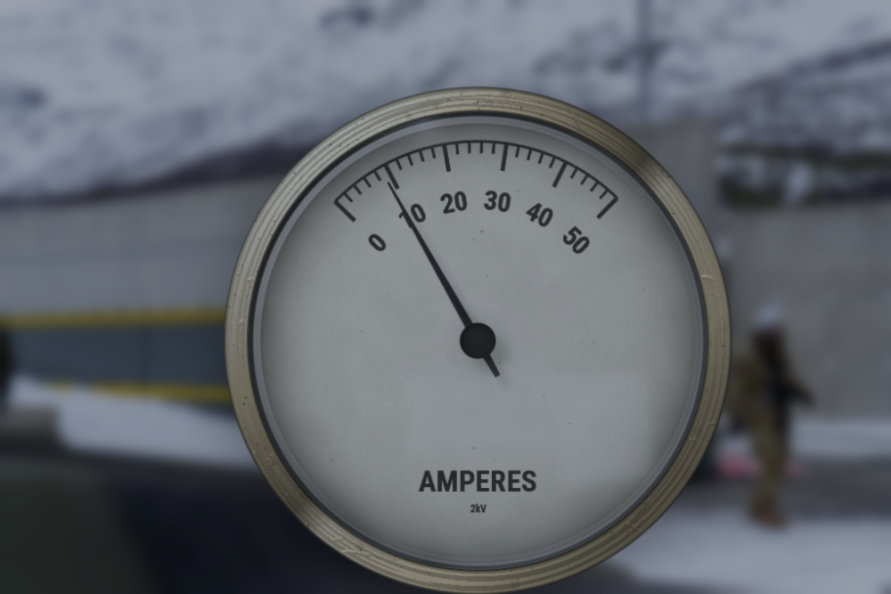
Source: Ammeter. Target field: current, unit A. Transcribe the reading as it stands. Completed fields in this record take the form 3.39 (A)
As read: 9 (A)
